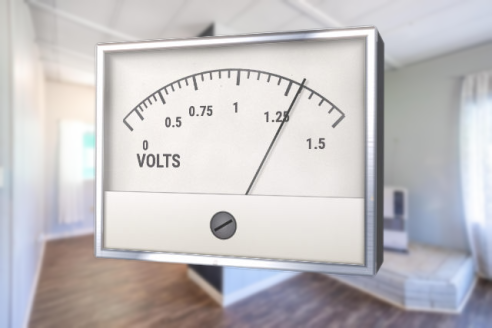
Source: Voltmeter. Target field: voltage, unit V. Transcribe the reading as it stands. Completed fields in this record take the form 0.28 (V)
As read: 1.3 (V)
